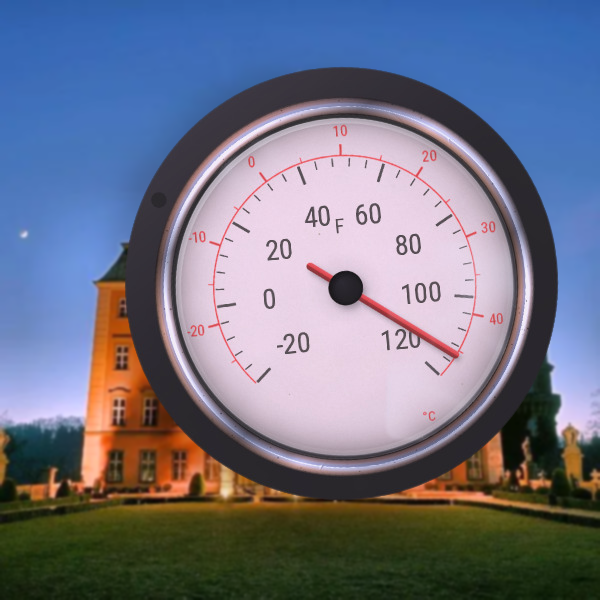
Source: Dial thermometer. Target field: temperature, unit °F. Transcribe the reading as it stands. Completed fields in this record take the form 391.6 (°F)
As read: 114 (°F)
